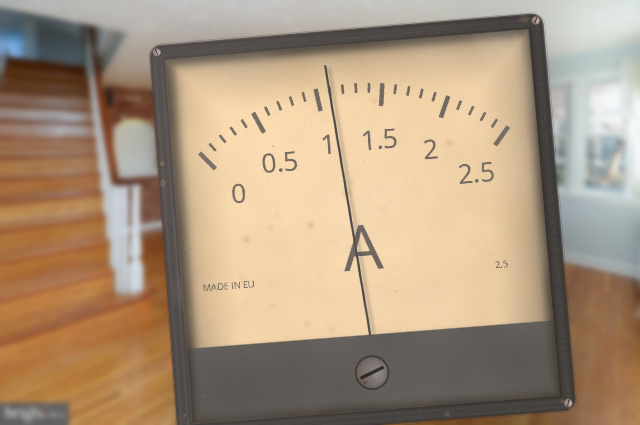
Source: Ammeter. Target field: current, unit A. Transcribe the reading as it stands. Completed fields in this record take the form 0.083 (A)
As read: 1.1 (A)
